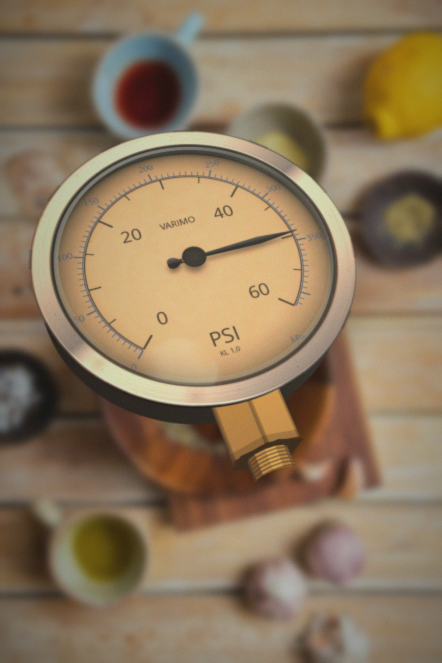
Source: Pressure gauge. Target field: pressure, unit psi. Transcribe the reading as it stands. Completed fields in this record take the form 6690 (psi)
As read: 50 (psi)
